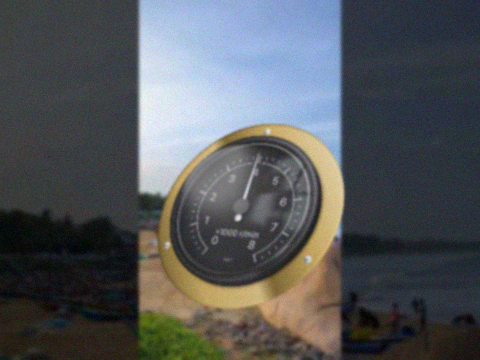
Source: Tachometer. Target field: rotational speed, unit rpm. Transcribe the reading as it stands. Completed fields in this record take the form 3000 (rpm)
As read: 4000 (rpm)
